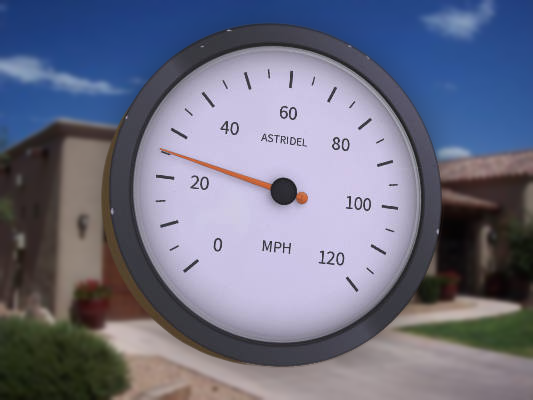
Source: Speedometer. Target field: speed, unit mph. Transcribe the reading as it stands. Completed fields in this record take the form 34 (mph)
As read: 25 (mph)
